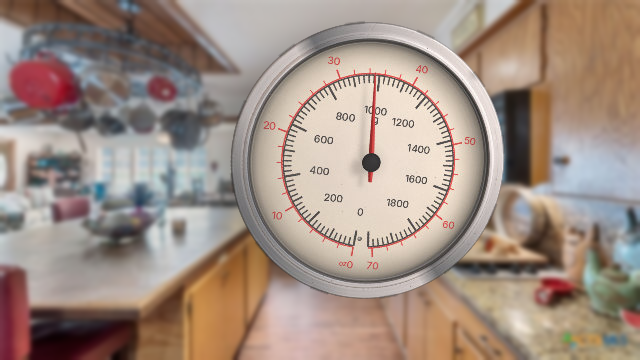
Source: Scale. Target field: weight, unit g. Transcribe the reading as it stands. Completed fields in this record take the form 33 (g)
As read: 980 (g)
